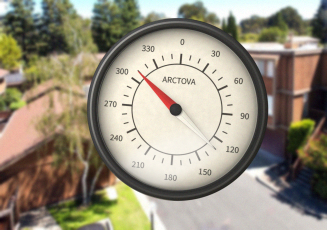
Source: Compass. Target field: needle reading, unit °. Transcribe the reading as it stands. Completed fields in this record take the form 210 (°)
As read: 310 (°)
